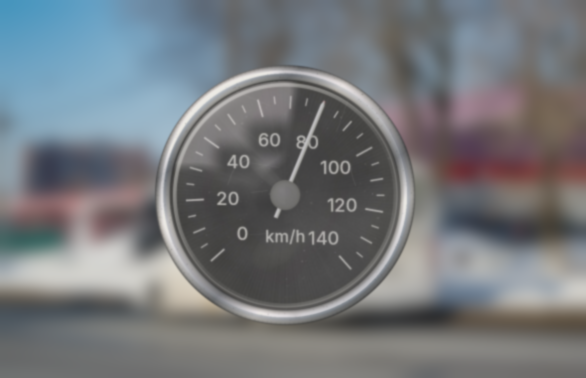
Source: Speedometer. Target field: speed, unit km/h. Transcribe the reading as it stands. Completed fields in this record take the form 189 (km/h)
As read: 80 (km/h)
